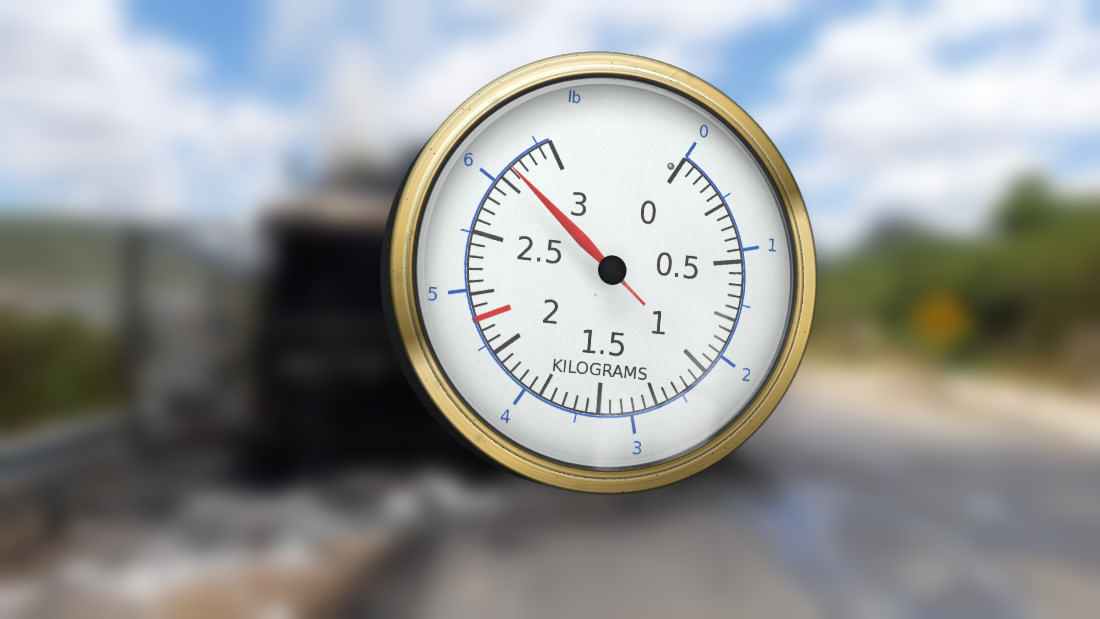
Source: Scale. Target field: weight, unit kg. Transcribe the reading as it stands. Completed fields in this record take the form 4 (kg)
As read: 2.8 (kg)
